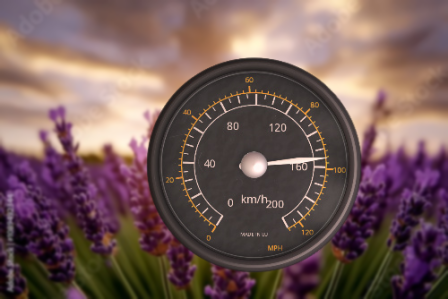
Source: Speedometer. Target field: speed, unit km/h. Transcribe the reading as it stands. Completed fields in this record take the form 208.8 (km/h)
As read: 155 (km/h)
